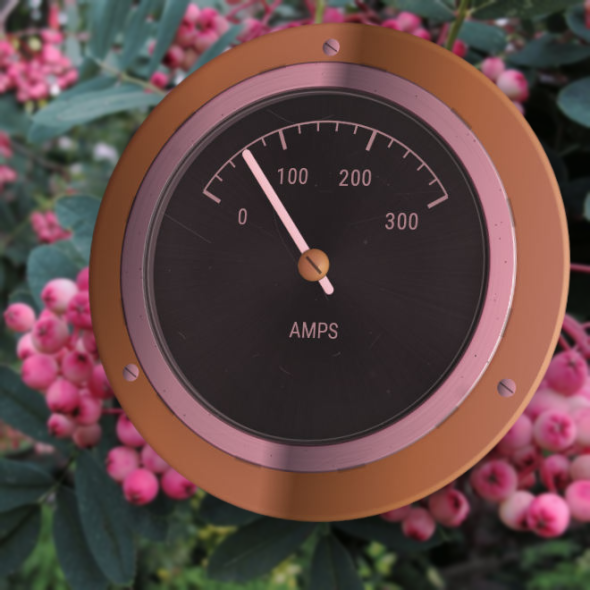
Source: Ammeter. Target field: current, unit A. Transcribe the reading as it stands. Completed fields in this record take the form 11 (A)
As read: 60 (A)
